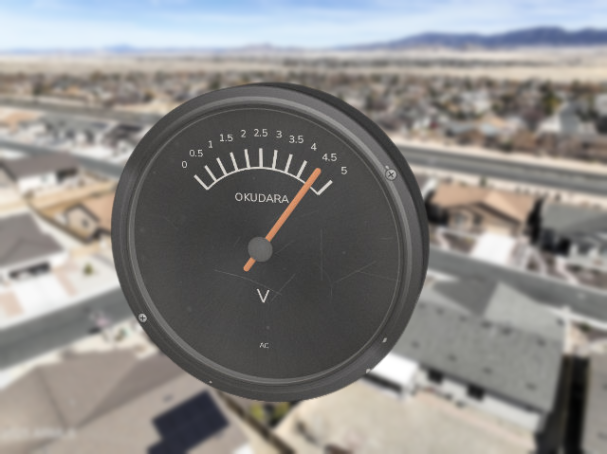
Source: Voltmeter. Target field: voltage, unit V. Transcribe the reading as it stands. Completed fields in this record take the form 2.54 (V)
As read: 4.5 (V)
